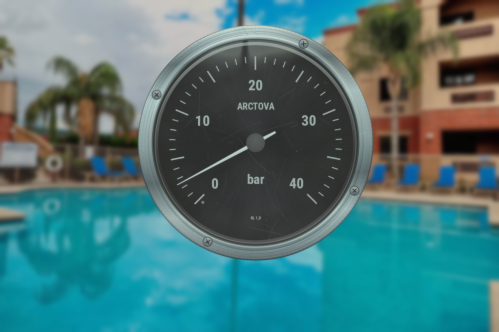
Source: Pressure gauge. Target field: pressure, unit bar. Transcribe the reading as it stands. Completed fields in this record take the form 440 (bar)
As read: 2.5 (bar)
